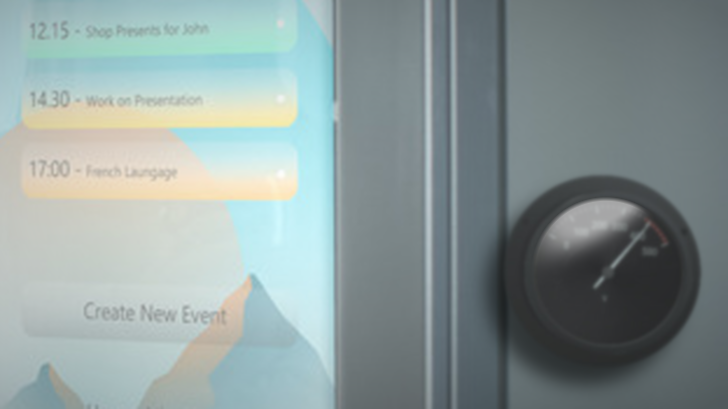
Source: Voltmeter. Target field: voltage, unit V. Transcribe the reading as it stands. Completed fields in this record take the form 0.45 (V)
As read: 400 (V)
